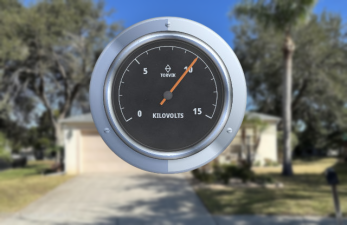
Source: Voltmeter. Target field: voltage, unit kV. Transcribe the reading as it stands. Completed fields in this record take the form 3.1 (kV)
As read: 10 (kV)
